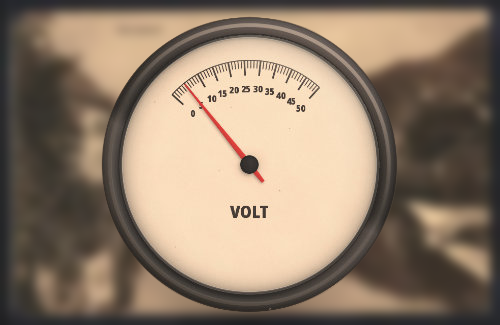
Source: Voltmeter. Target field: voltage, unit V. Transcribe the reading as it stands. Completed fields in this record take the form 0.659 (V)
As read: 5 (V)
